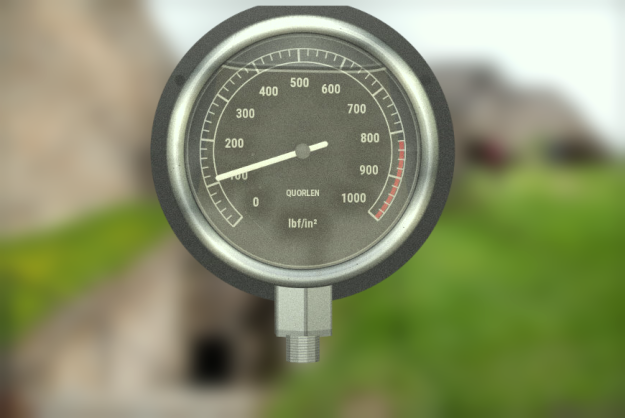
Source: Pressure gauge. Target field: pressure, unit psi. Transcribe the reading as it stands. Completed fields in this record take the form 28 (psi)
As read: 110 (psi)
